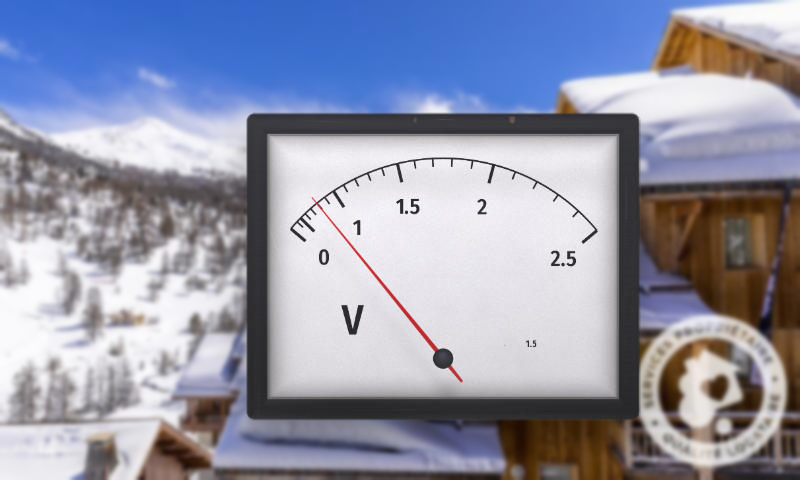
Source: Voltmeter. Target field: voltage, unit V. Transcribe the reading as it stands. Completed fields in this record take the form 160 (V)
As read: 0.8 (V)
